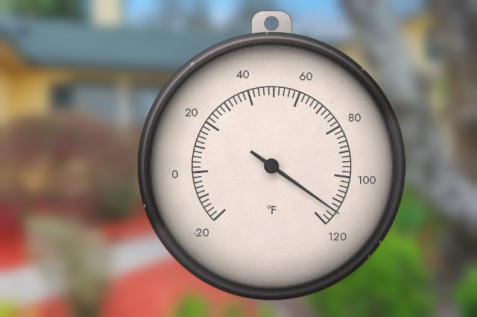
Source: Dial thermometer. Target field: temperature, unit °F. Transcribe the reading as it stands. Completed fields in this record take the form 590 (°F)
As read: 114 (°F)
